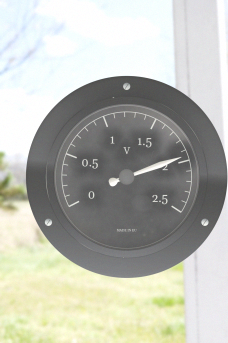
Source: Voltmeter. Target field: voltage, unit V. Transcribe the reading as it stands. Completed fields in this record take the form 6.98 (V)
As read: 1.95 (V)
